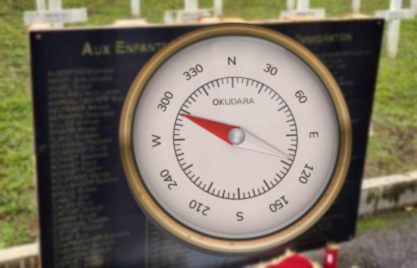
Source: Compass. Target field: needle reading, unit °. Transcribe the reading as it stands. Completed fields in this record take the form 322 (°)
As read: 295 (°)
